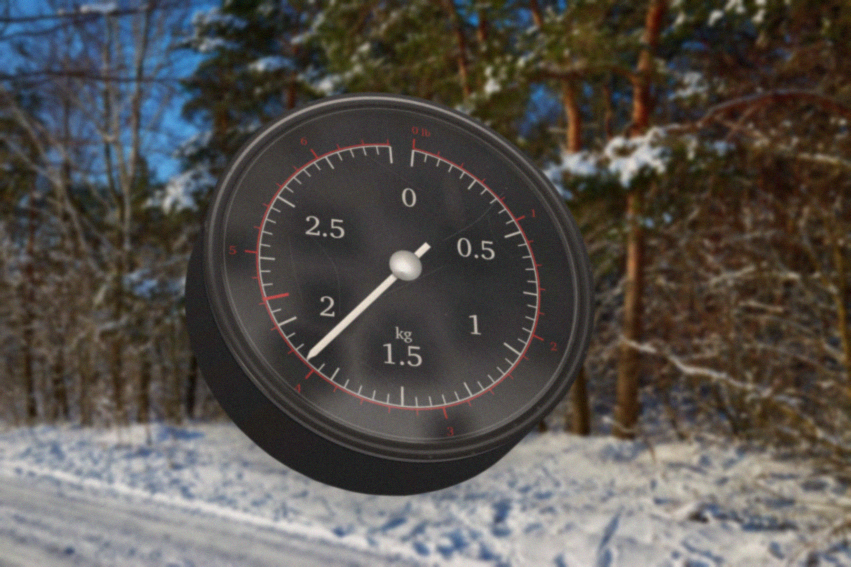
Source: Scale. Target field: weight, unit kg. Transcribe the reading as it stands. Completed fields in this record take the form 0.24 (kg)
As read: 1.85 (kg)
